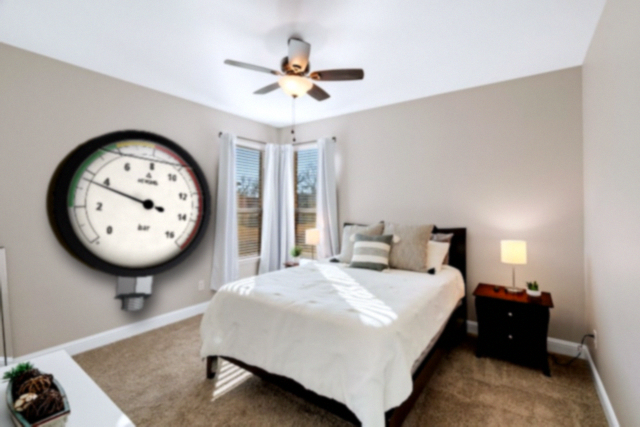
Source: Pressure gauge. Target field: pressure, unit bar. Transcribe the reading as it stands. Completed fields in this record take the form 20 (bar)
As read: 3.5 (bar)
